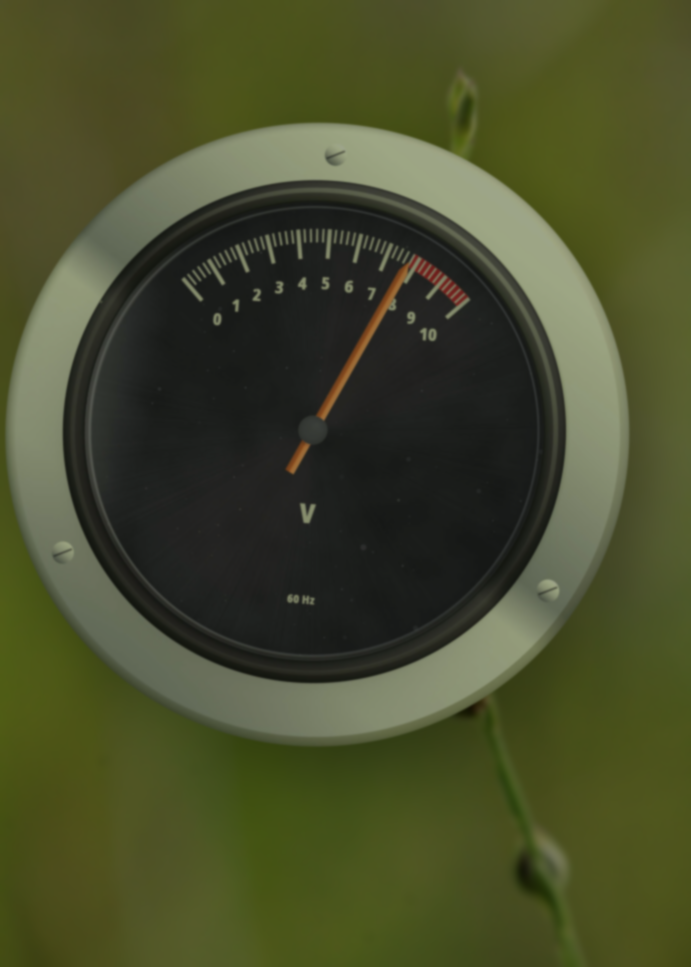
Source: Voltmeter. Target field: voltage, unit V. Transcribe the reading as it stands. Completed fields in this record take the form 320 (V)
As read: 7.8 (V)
